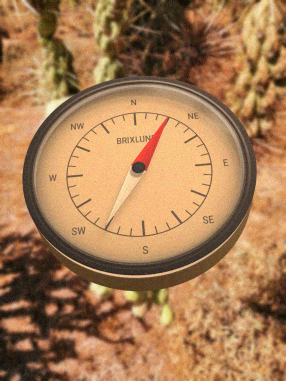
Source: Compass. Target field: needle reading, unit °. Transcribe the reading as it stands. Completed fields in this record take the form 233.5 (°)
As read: 30 (°)
